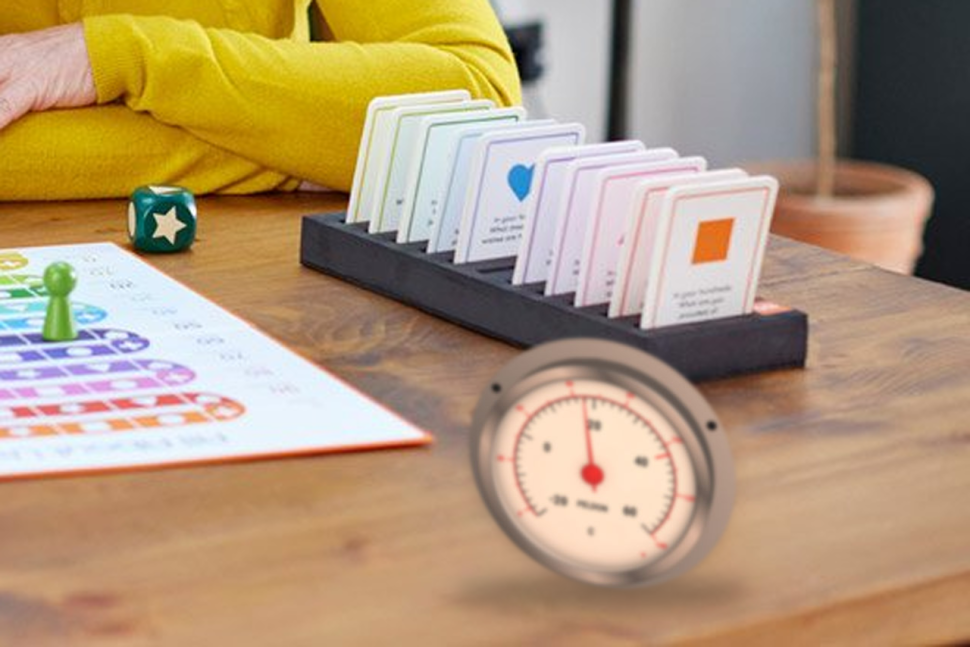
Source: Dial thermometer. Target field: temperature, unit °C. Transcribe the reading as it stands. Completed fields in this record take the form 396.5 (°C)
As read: 18 (°C)
